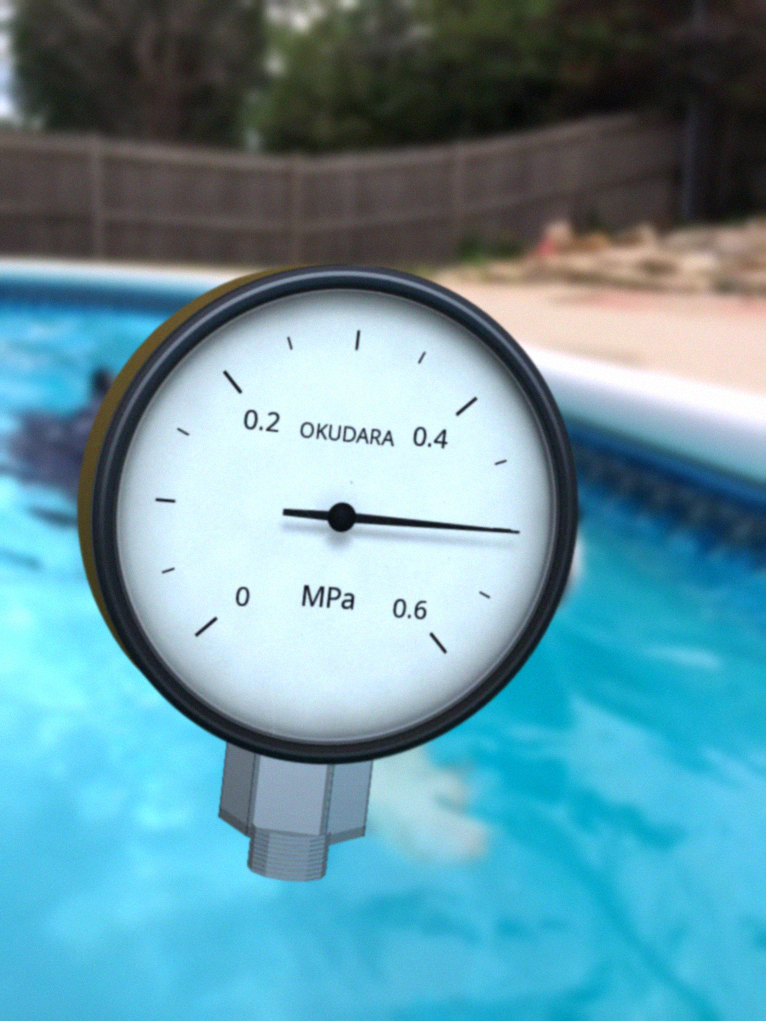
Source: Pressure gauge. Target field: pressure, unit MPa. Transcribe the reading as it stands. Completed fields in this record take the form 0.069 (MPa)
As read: 0.5 (MPa)
